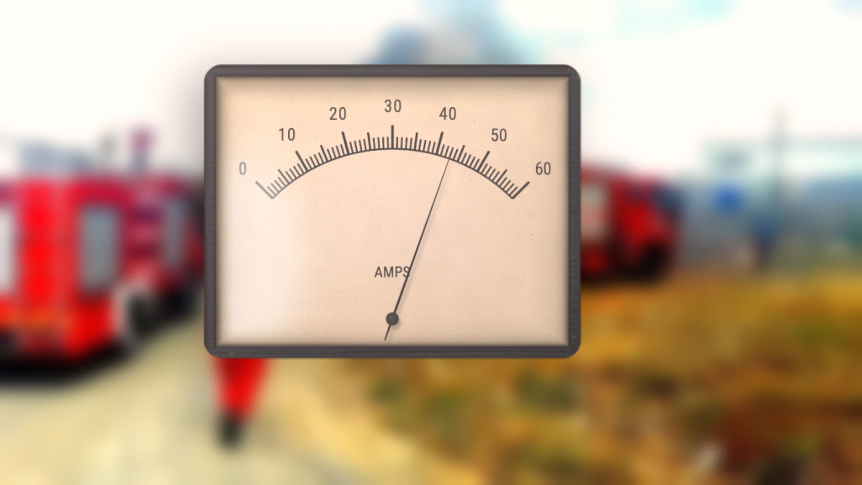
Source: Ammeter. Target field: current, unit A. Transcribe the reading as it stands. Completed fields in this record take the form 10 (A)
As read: 43 (A)
